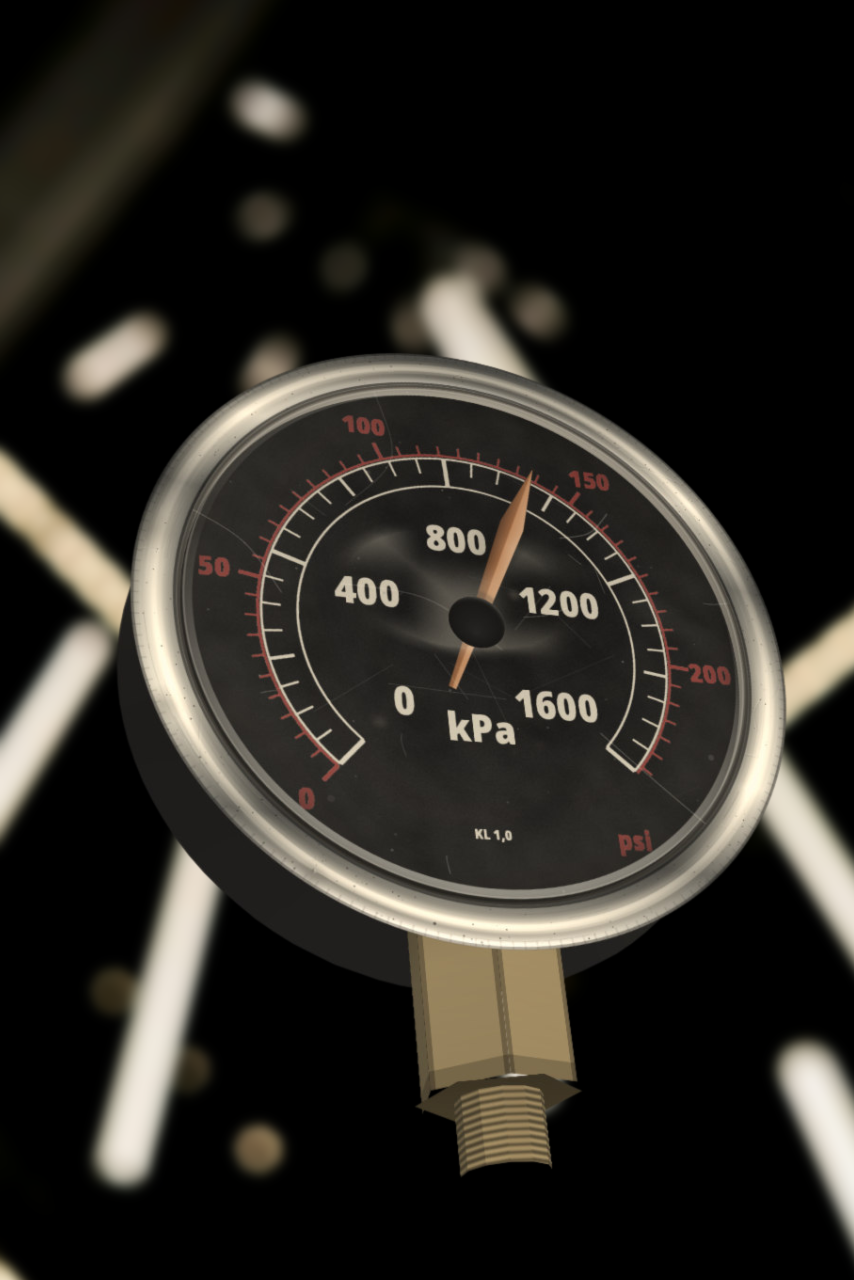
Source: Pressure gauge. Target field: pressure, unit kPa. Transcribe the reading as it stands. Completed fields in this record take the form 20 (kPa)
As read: 950 (kPa)
